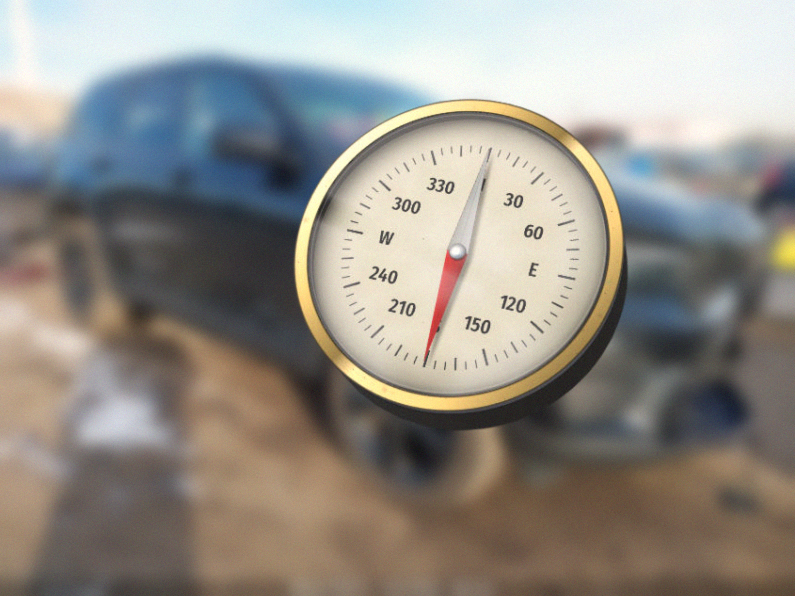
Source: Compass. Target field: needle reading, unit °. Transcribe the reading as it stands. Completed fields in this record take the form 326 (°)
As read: 180 (°)
